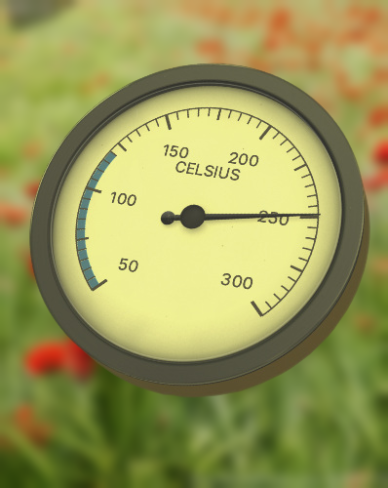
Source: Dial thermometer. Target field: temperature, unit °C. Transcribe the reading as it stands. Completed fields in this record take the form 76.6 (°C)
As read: 250 (°C)
